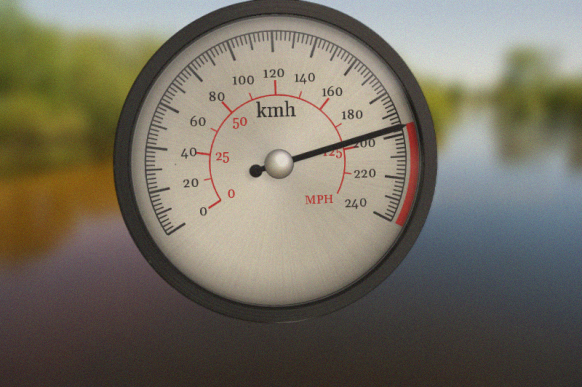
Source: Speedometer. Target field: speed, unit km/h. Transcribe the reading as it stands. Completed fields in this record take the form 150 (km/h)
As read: 196 (km/h)
